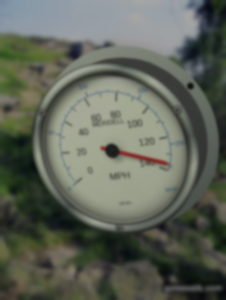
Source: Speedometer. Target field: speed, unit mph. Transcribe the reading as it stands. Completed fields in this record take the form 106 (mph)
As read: 135 (mph)
